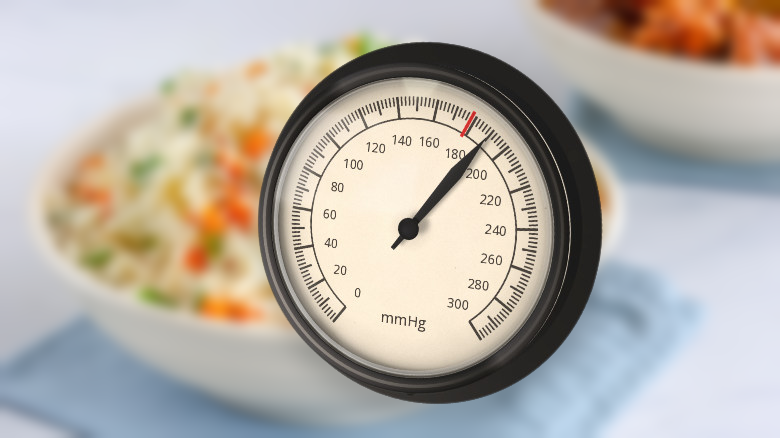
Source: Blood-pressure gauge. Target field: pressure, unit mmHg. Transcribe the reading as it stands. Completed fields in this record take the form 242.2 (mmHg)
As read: 190 (mmHg)
